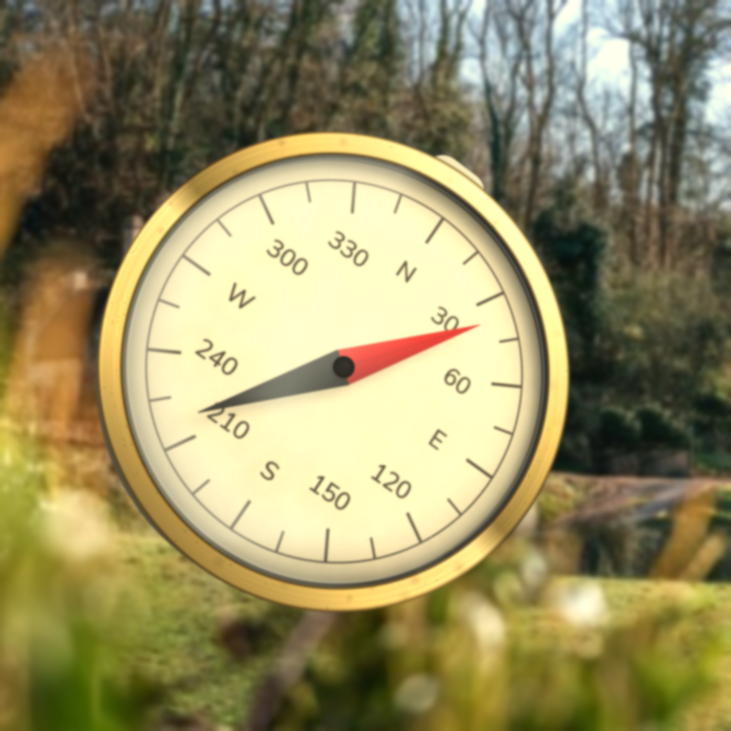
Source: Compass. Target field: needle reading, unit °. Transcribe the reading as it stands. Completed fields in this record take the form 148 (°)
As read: 37.5 (°)
